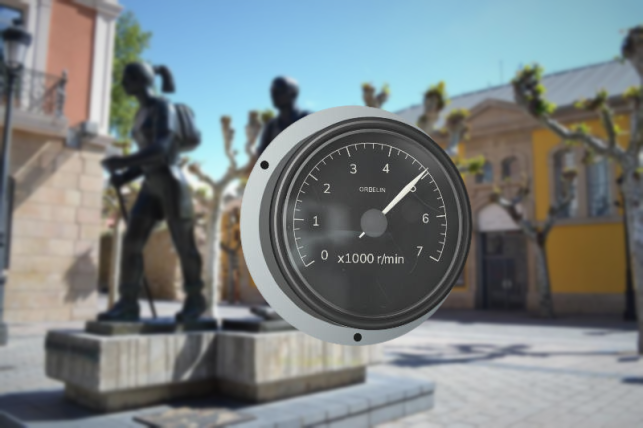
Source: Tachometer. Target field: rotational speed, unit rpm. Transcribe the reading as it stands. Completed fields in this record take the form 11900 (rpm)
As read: 4900 (rpm)
